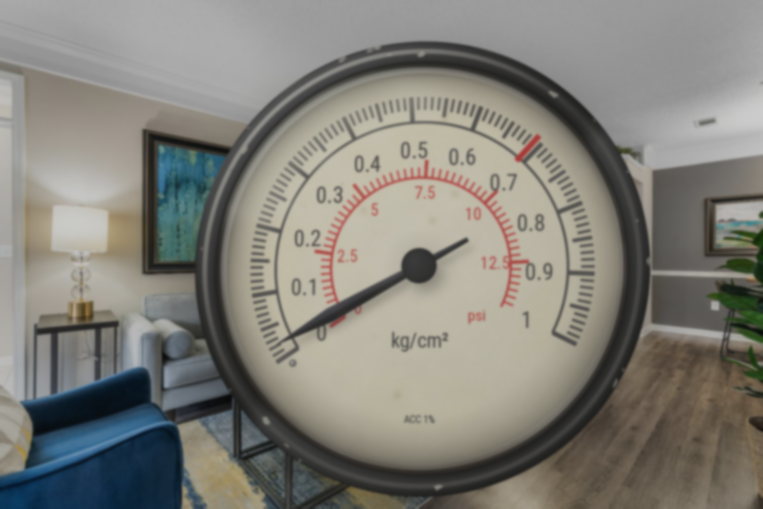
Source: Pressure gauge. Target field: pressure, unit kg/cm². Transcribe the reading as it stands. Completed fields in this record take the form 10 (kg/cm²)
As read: 0.02 (kg/cm²)
